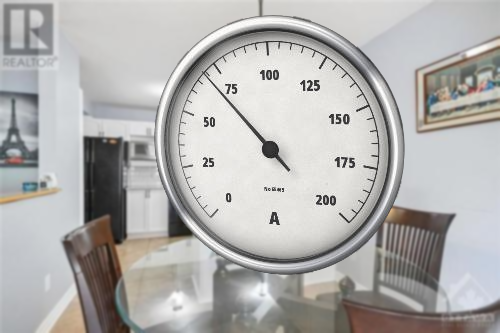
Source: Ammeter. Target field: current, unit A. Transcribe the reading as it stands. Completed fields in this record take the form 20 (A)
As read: 70 (A)
